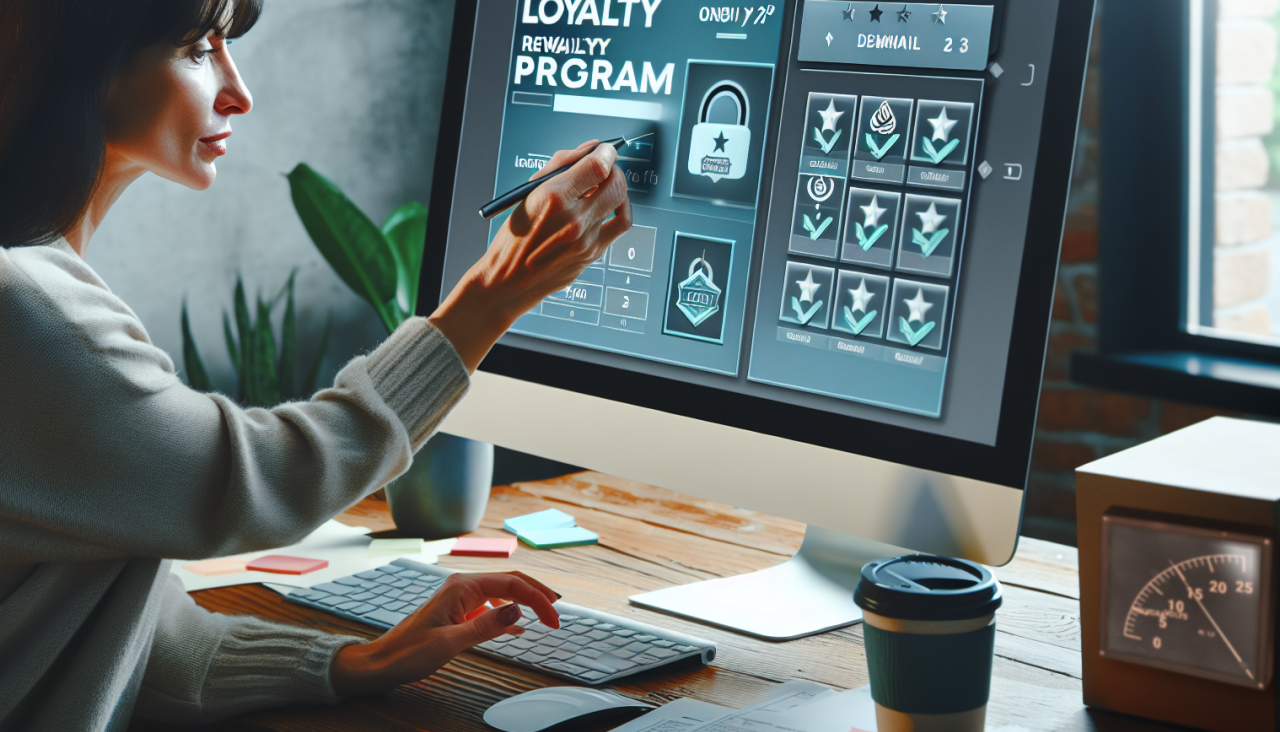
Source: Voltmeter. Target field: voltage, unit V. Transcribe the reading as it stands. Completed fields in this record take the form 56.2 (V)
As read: 15 (V)
